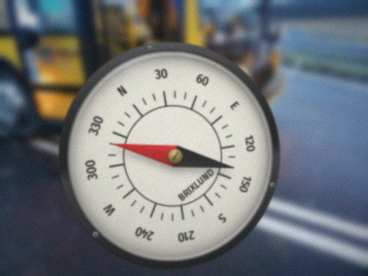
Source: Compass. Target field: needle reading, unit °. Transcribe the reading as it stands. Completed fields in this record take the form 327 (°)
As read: 320 (°)
